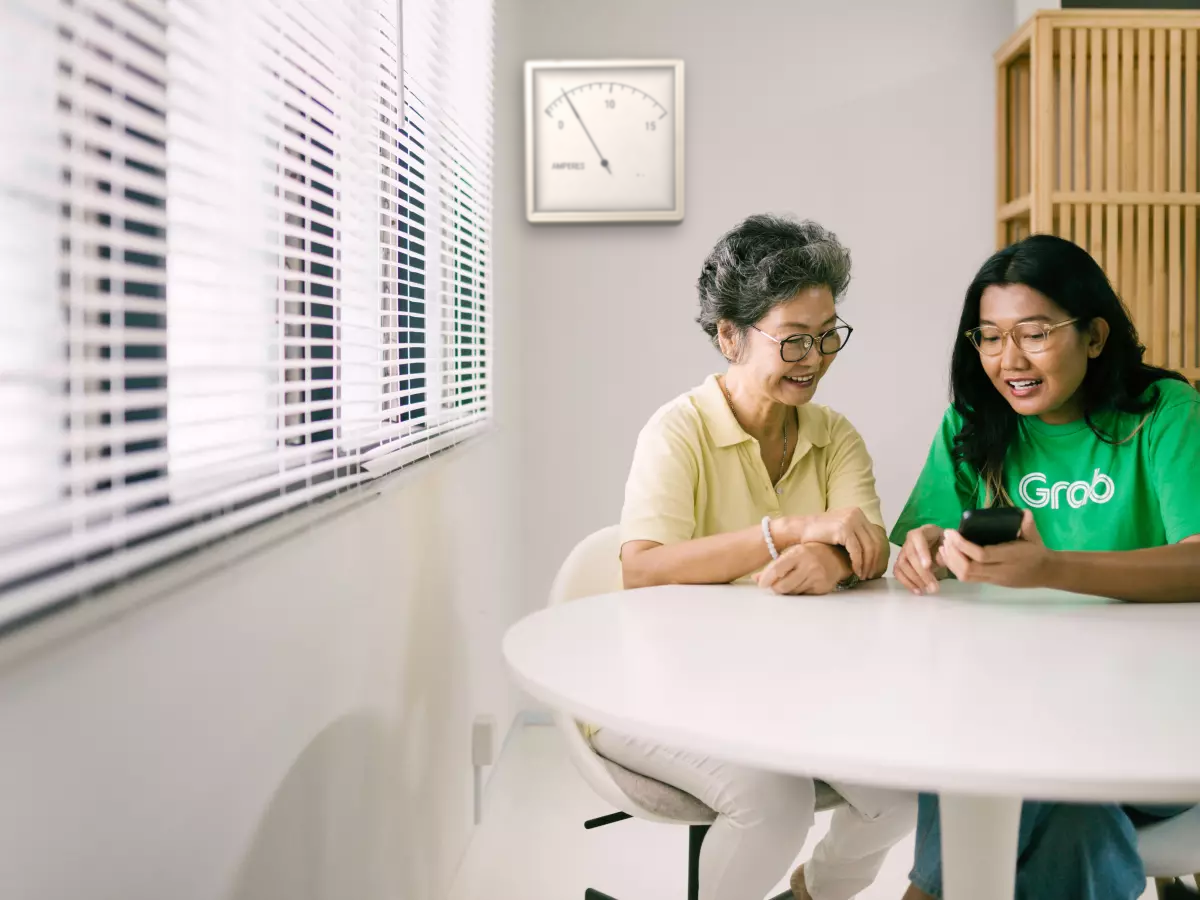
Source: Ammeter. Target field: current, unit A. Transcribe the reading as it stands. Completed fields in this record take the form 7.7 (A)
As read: 5 (A)
